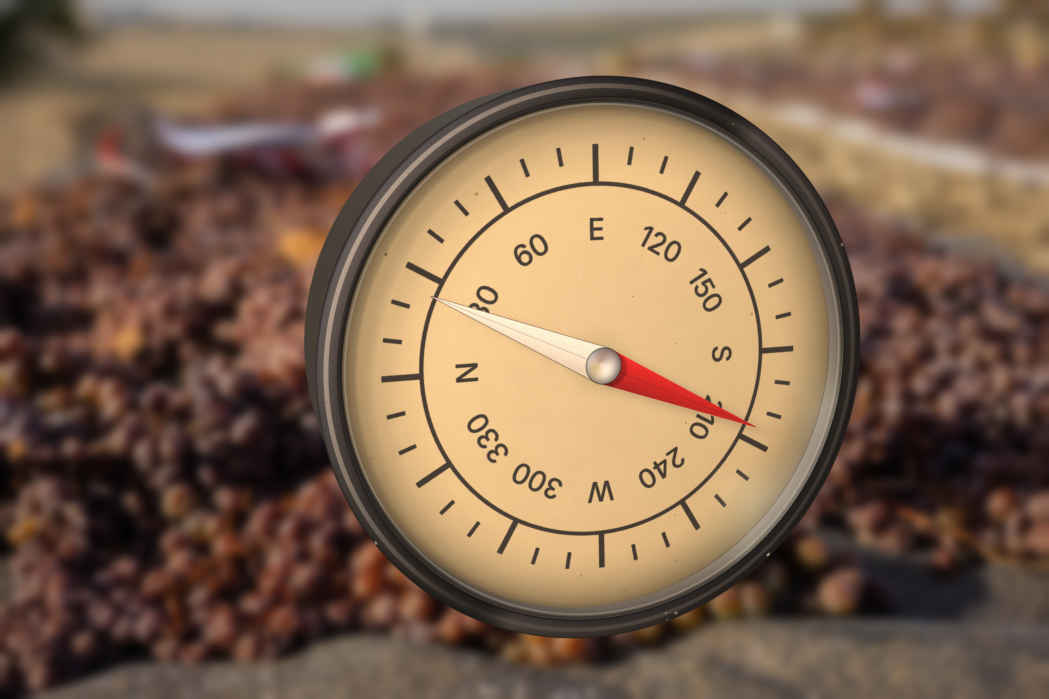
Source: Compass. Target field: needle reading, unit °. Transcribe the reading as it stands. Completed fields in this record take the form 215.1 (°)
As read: 205 (°)
